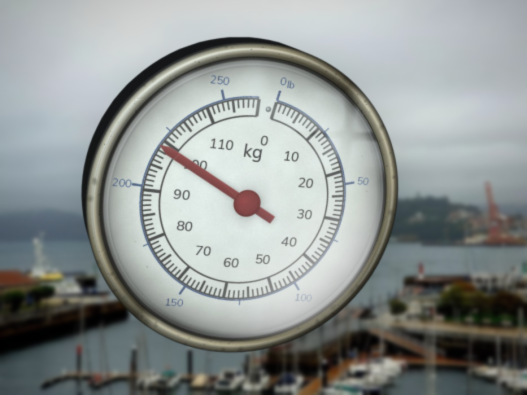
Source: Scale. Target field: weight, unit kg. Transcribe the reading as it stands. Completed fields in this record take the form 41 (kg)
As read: 99 (kg)
